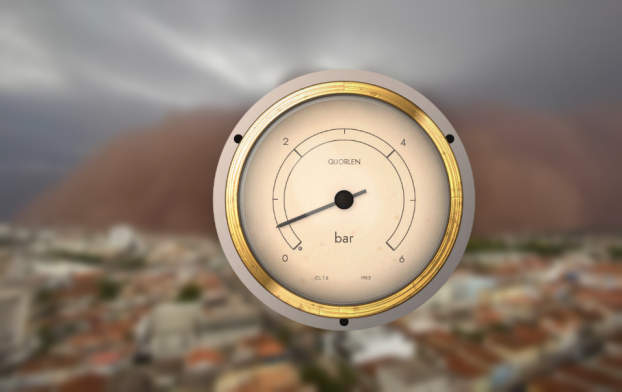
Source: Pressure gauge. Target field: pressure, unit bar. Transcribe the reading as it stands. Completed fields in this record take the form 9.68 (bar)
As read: 0.5 (bar)
